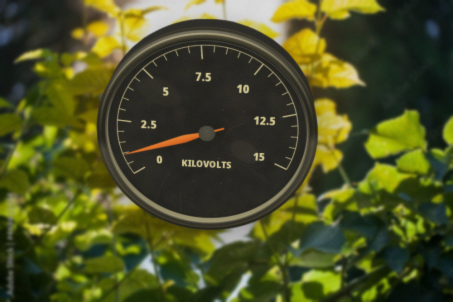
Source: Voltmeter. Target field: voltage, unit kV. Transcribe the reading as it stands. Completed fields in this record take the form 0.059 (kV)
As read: 1 (kV)
